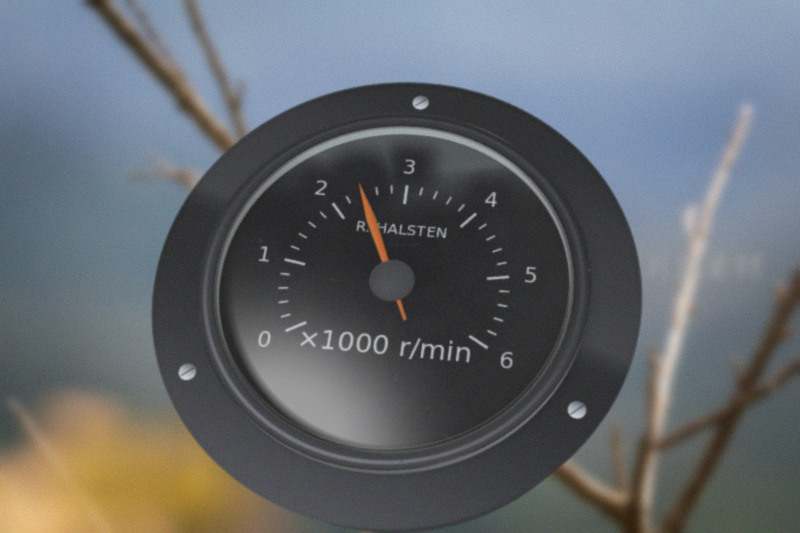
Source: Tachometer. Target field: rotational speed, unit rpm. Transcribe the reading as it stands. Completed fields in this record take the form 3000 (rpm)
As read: 2400 (rpm)
